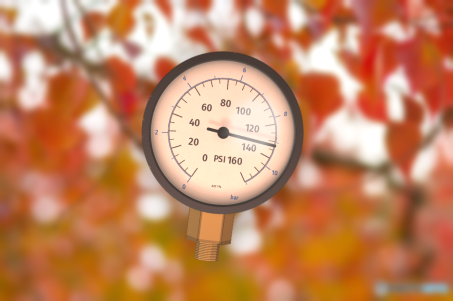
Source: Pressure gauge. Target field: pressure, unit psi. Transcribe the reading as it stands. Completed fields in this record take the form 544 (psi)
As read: 132.5 (psi)
